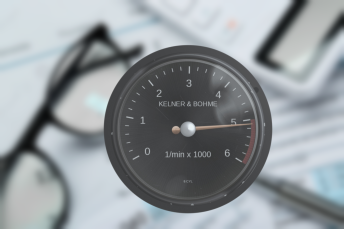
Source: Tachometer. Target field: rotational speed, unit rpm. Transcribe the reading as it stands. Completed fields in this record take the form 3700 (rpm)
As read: 5100 (rpm)
